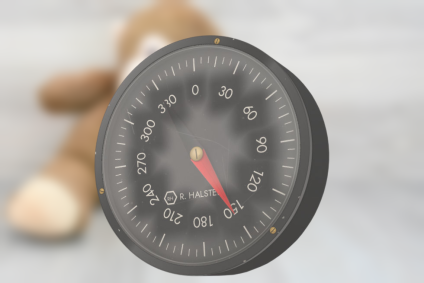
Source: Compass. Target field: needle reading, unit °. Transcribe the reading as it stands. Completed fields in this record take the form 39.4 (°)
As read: 150 (°)
